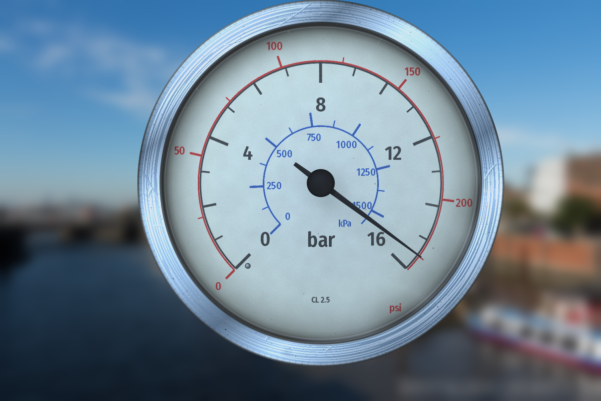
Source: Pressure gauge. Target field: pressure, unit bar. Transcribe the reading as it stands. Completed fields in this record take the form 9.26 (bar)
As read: 15.5 (bar)
